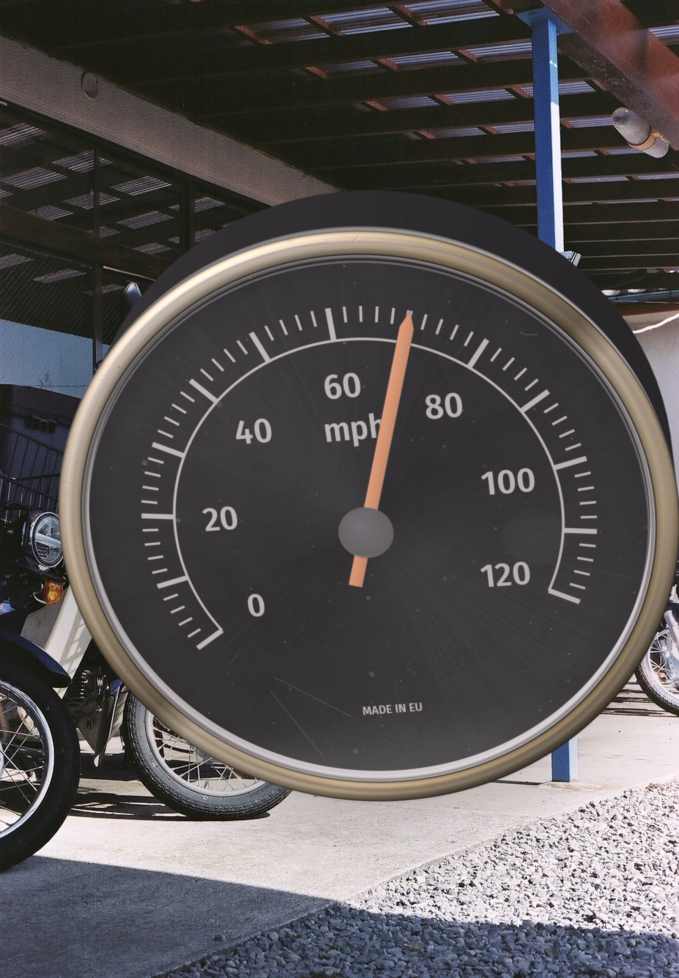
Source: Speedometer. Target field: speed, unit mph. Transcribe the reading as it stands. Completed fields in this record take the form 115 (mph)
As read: 70 (mph)
